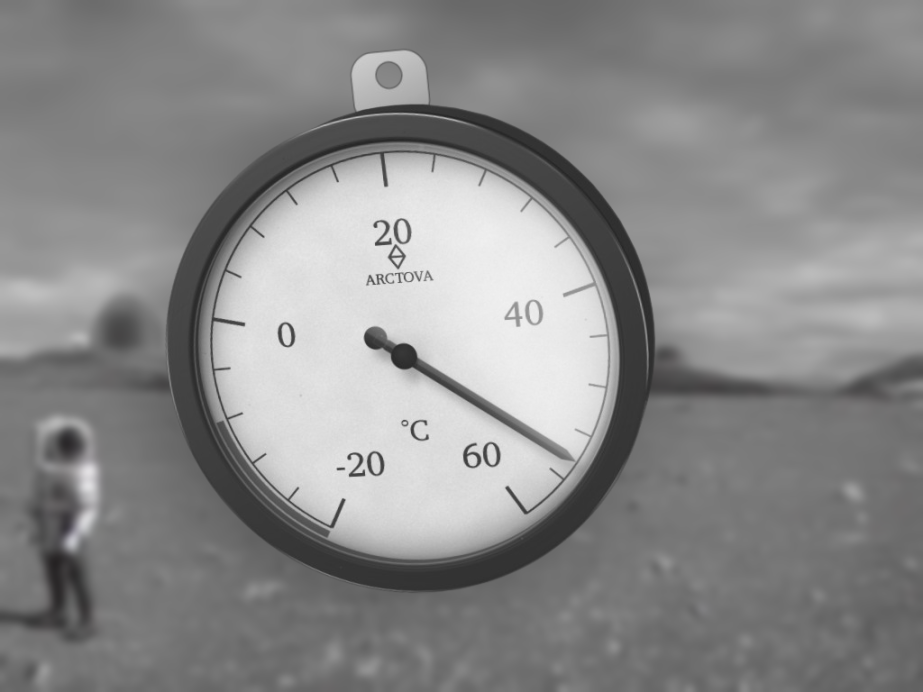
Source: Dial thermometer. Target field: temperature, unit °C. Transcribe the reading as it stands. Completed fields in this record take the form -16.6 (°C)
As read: 54 (°C)
